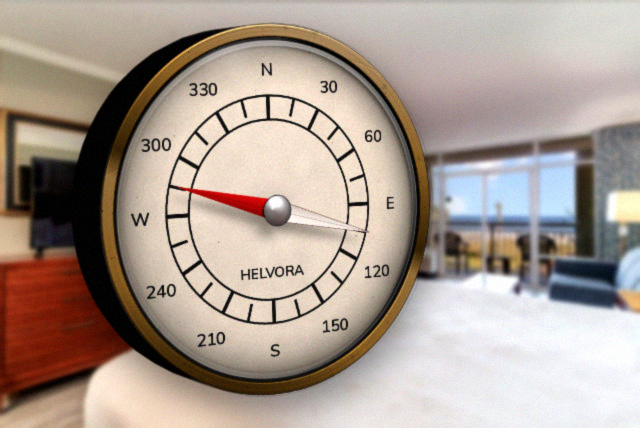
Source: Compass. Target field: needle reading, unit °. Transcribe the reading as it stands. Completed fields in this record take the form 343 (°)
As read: 285 (°)
